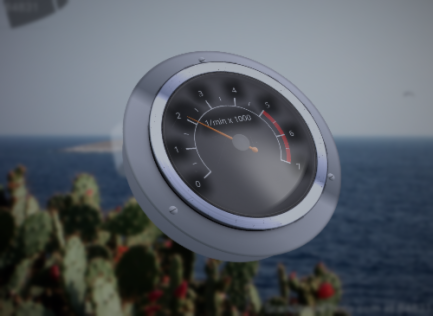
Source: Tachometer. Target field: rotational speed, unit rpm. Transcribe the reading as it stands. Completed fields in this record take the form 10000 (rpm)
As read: 2000 (rpm)
